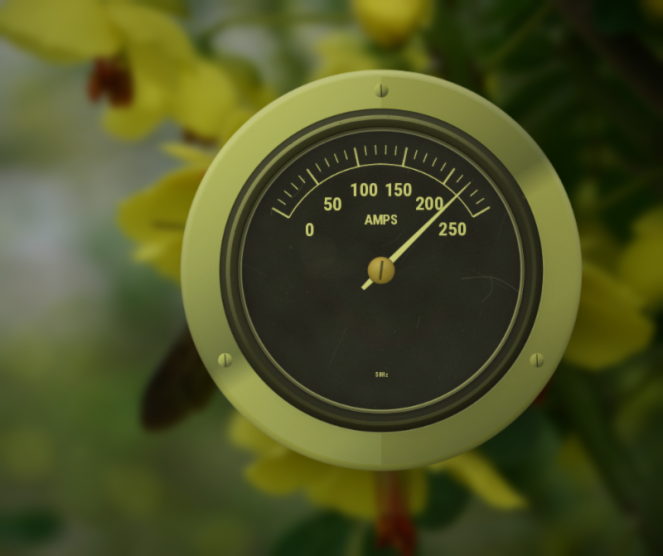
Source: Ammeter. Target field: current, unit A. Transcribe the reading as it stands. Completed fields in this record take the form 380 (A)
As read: 220 (A)
